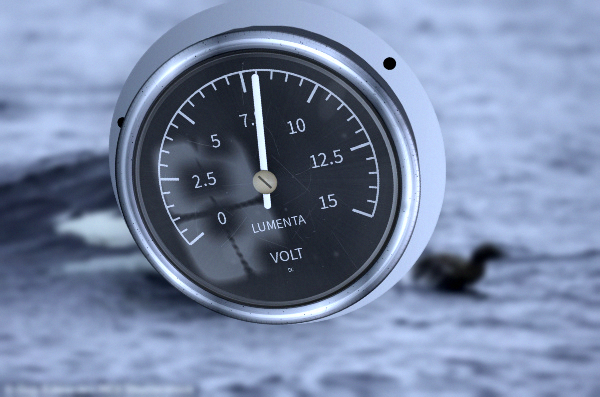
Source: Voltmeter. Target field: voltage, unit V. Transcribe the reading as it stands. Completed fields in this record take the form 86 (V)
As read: 8 (V)
